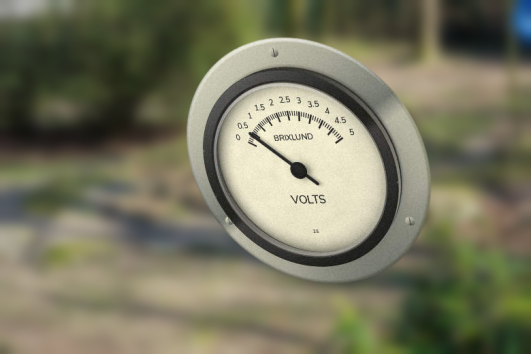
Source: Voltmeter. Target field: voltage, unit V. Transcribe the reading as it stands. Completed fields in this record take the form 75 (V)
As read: 0.5 (V)
